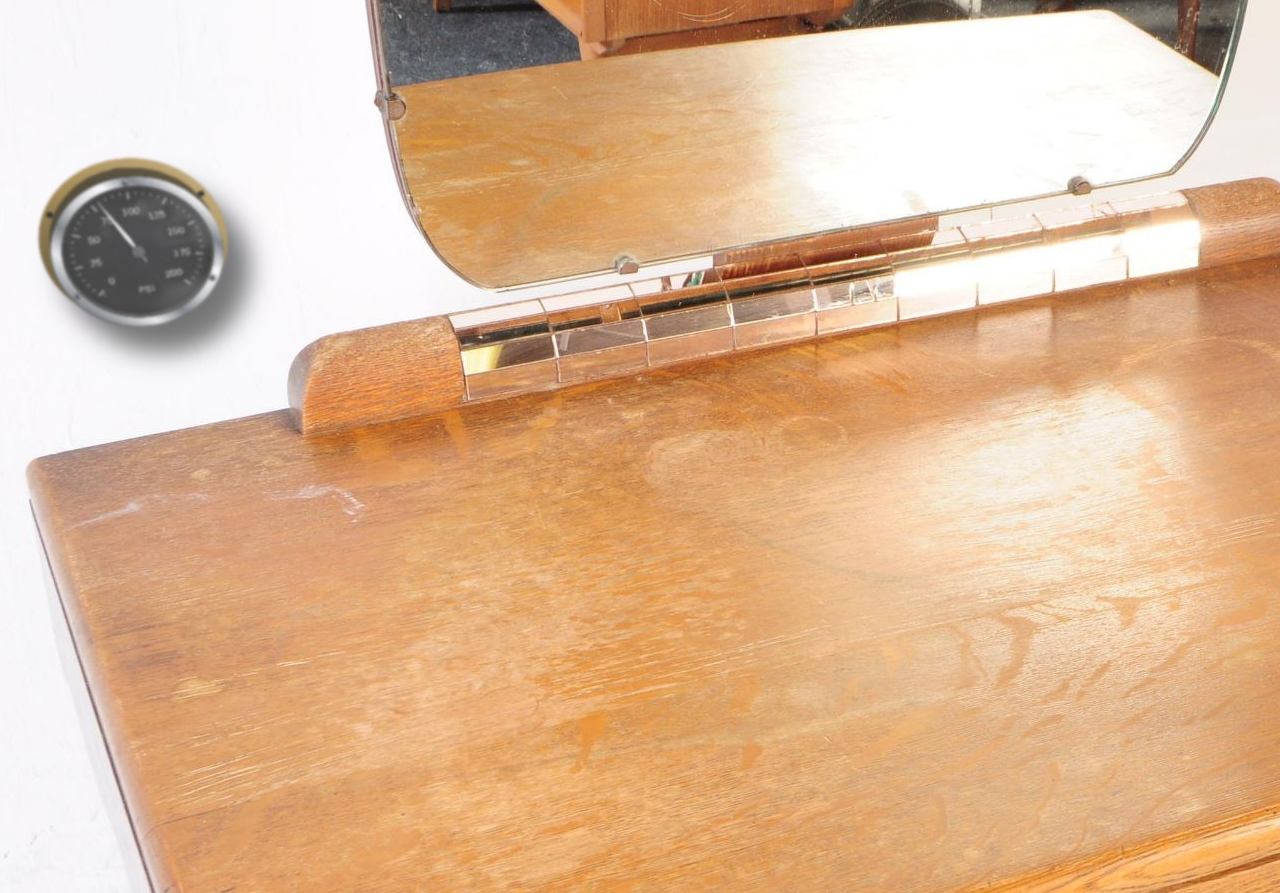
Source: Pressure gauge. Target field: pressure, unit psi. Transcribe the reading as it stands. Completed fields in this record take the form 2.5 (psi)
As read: 80 (psi)
